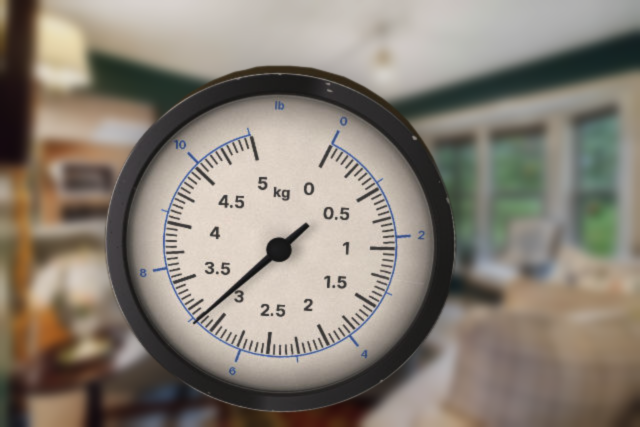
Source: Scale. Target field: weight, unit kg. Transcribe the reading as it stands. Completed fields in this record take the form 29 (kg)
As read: 3.15 (kg)
